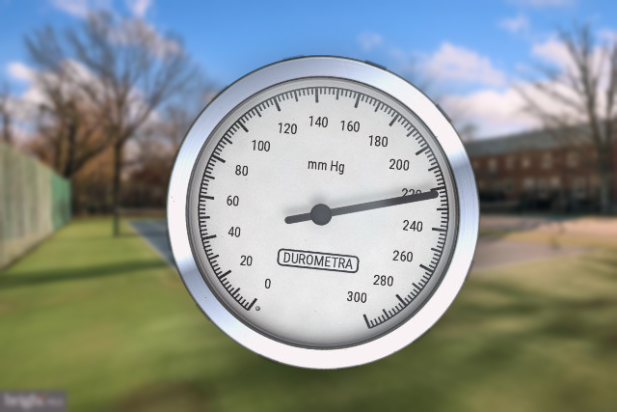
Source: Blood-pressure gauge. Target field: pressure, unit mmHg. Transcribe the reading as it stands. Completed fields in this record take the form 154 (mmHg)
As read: 222 (mmHg)
